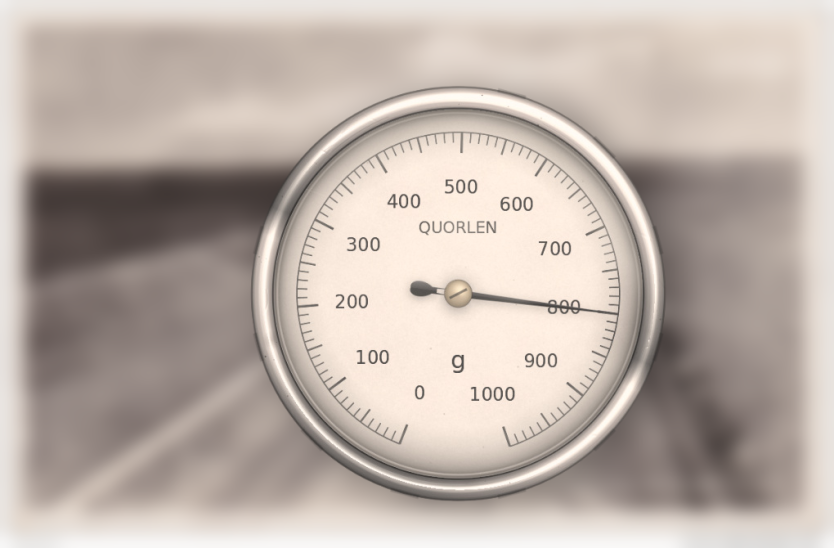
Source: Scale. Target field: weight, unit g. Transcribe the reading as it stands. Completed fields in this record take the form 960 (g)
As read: 800 (g)
